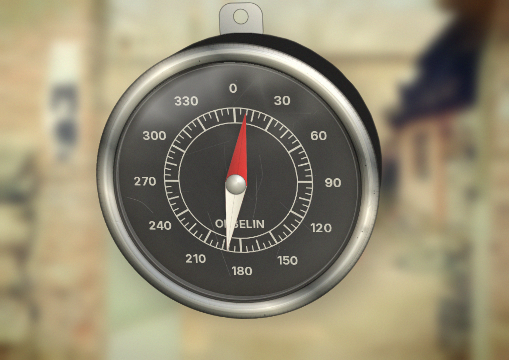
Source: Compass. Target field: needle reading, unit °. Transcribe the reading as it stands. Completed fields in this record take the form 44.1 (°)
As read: 10 (°)
